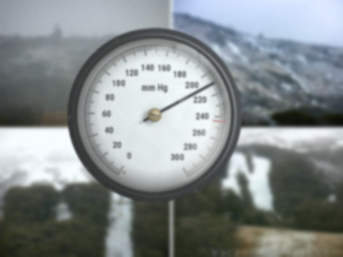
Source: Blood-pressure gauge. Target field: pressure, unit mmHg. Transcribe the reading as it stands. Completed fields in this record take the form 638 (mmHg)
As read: 210 (mmHg)
